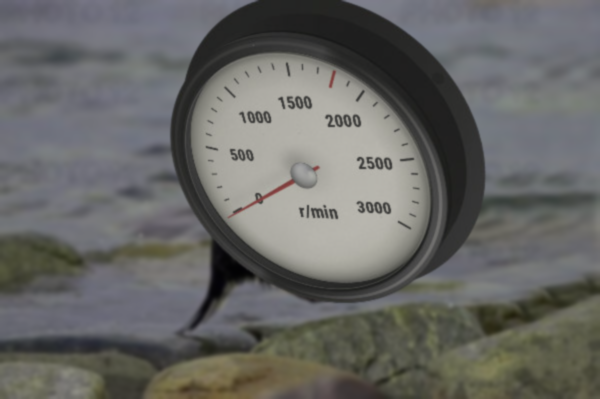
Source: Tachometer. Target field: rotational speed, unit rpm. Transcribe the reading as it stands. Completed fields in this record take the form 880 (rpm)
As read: 0 (rpm)
